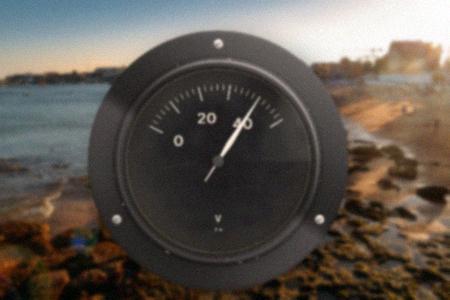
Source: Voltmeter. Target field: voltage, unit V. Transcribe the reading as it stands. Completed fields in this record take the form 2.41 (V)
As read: 40 (V)
